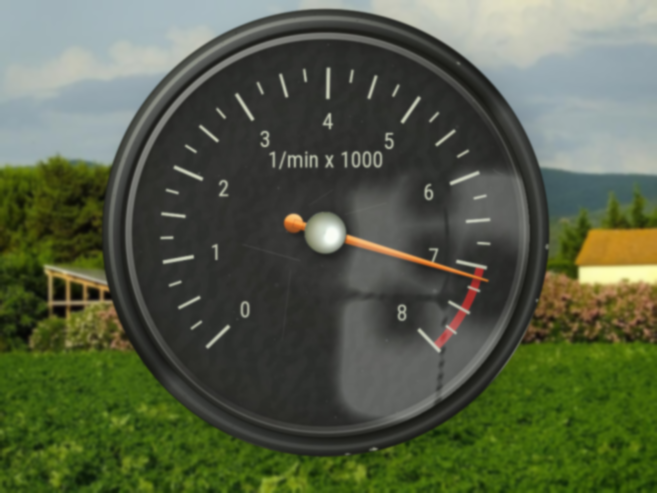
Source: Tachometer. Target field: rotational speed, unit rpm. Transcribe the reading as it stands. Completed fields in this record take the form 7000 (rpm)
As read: 7125 (rpm)
